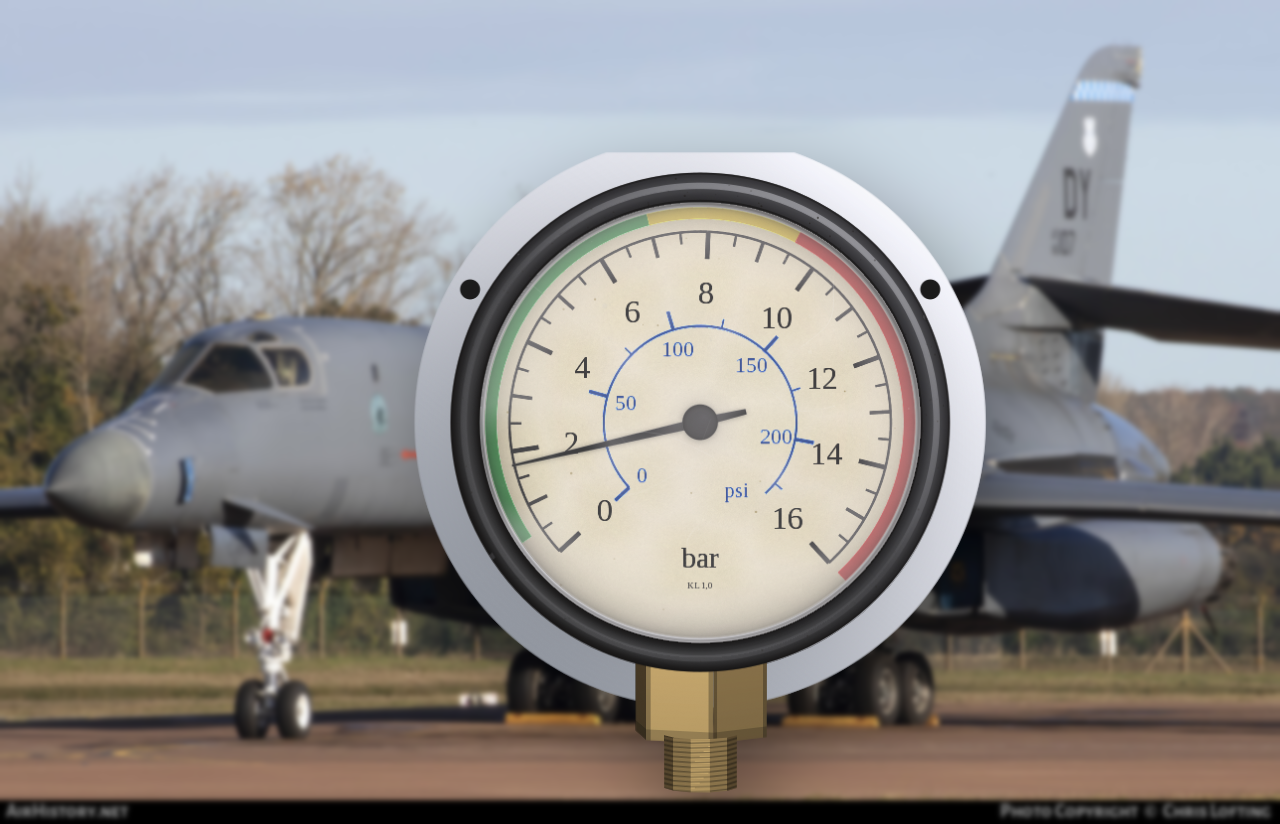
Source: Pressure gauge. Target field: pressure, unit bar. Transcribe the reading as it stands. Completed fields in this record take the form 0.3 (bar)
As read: 1.75 (bar)
